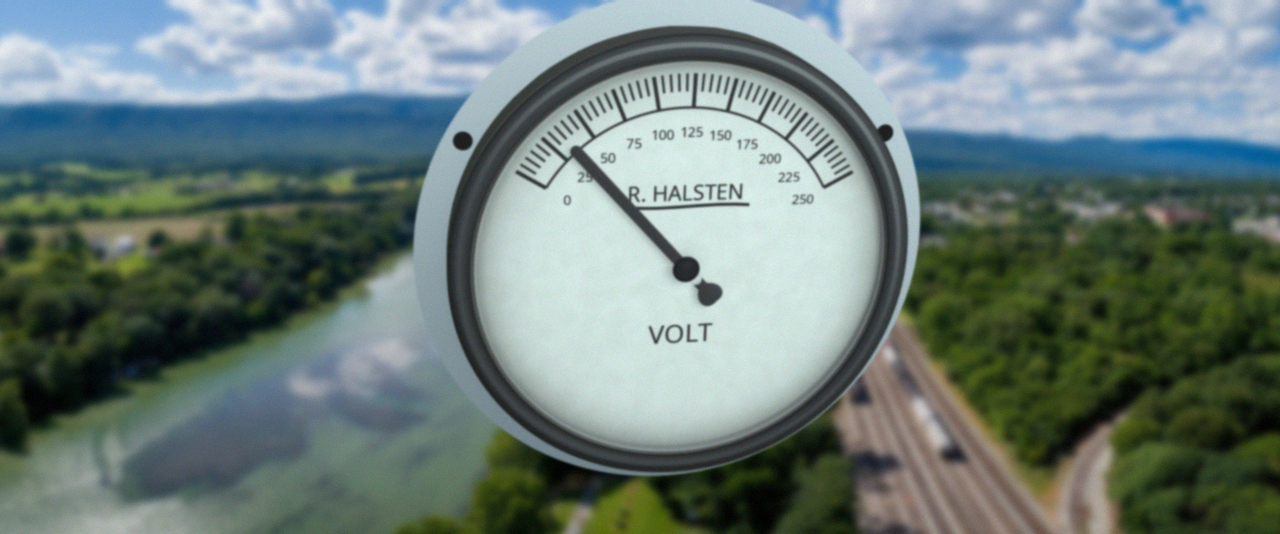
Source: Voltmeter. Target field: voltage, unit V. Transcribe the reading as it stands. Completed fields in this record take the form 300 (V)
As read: 35 (V)
